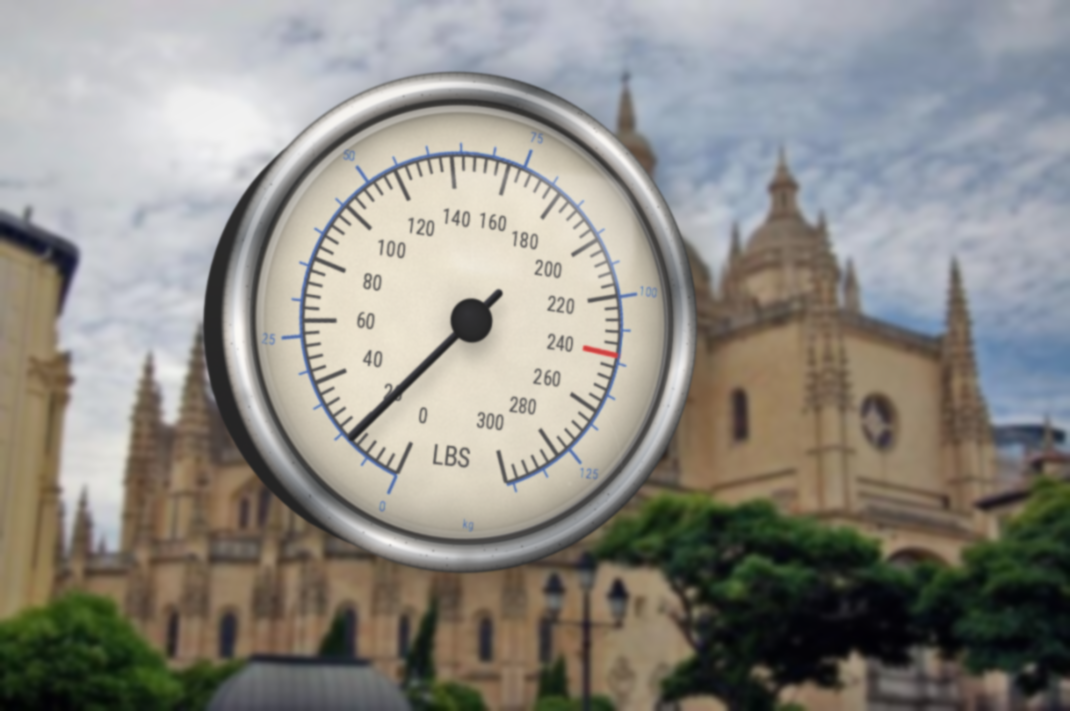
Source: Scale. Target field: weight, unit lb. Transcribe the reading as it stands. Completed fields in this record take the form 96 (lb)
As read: 20 (lb)
